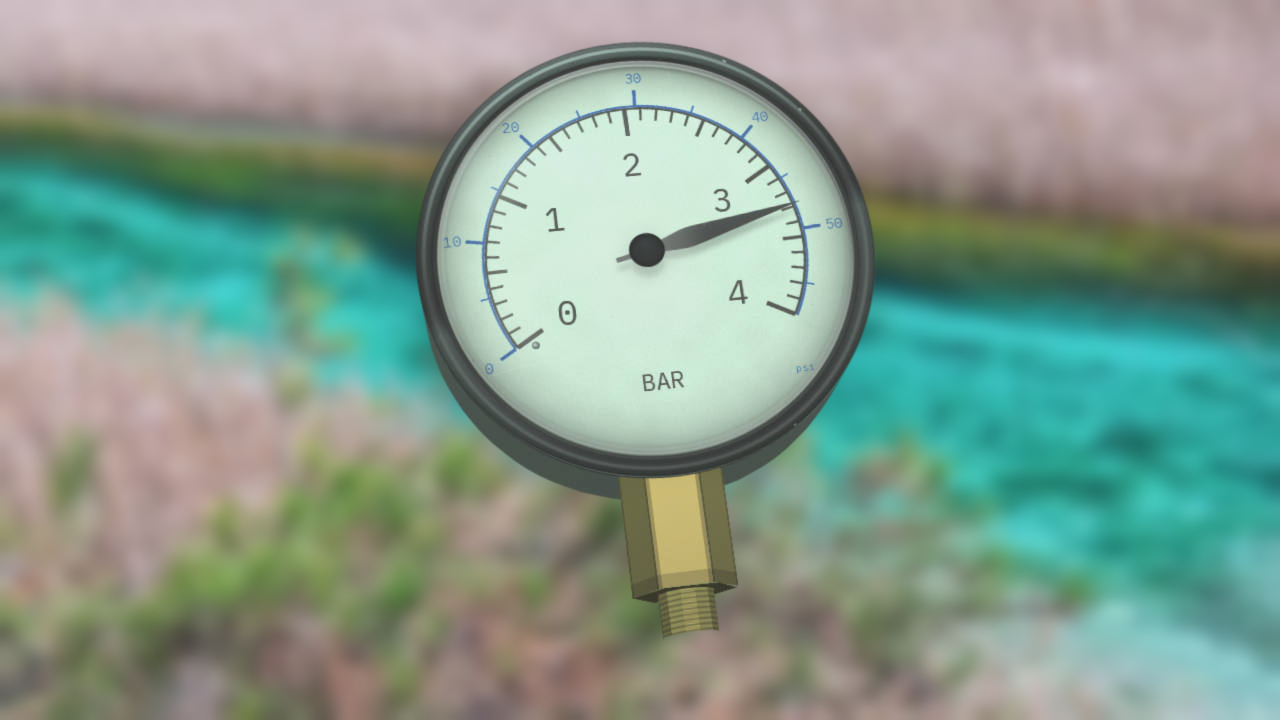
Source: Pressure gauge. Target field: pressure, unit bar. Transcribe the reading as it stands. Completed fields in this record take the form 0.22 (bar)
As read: 3.3 (bar)
